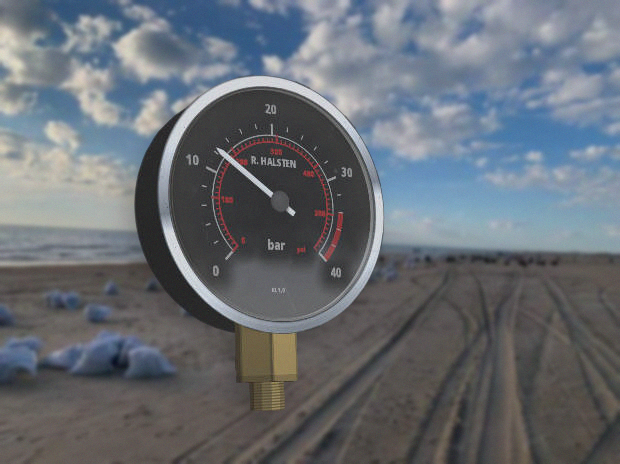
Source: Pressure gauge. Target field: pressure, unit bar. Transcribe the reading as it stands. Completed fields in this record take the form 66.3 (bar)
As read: 12 (bar)
